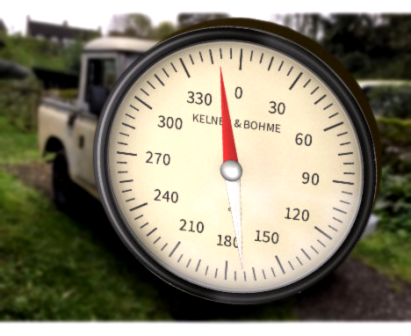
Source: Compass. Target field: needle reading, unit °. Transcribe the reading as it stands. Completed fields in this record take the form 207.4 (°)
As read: 350 (°)
